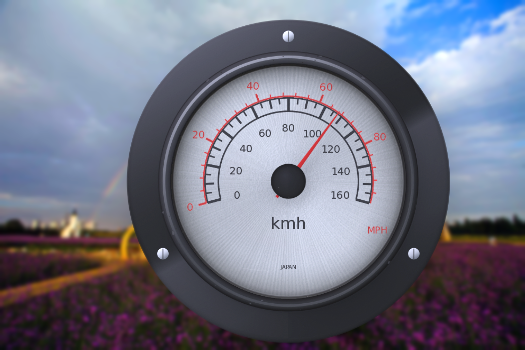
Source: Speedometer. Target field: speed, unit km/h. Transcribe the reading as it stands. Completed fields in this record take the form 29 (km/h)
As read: 107.5 (km/h)
